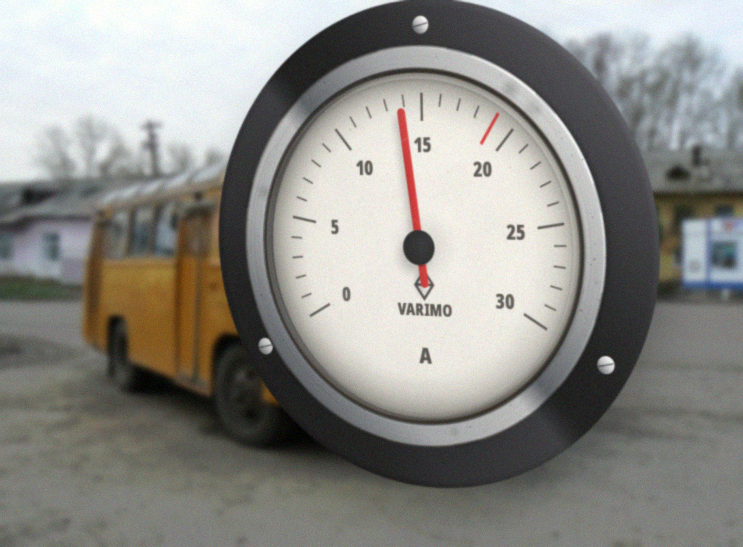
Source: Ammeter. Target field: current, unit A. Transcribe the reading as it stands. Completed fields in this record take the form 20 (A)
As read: 14 (A)
